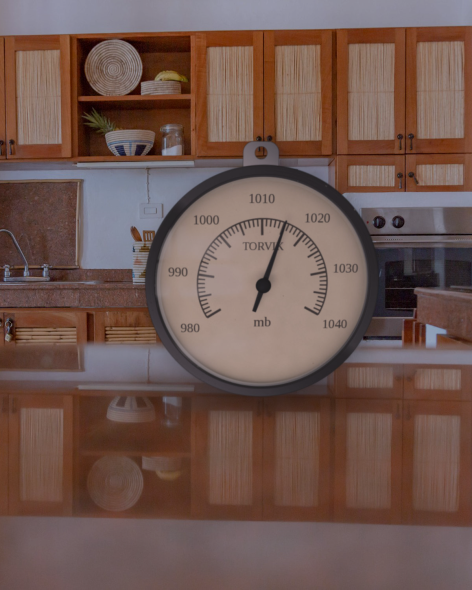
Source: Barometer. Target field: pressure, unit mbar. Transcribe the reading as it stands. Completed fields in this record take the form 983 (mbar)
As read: 1015 (mbar)
